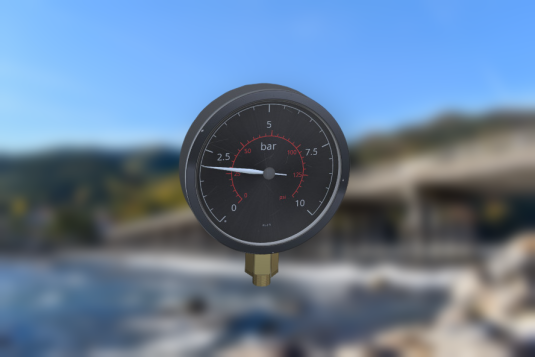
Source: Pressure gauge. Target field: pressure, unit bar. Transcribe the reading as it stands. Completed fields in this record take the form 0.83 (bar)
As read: 2 (bar)
